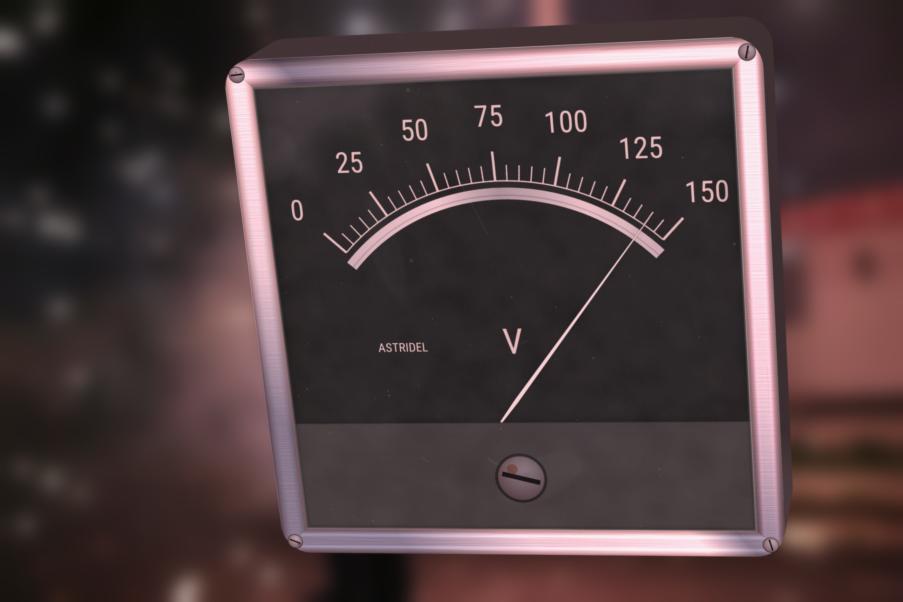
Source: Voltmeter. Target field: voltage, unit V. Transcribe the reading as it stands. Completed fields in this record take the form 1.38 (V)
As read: 140 (V)
